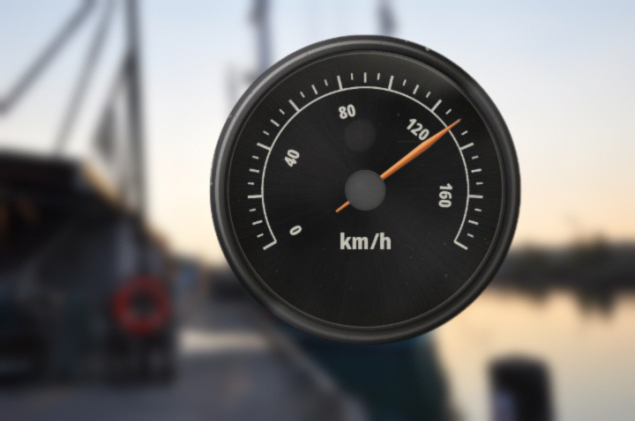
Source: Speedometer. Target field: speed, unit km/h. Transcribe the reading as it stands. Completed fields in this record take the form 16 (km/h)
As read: 130 (km/h)
